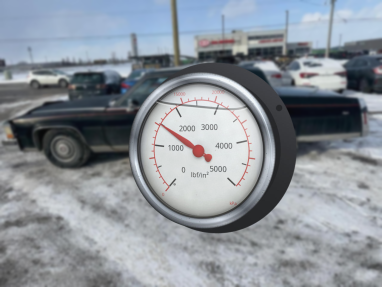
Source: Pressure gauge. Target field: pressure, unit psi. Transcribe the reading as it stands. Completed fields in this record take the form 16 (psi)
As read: 1500 (psi)
